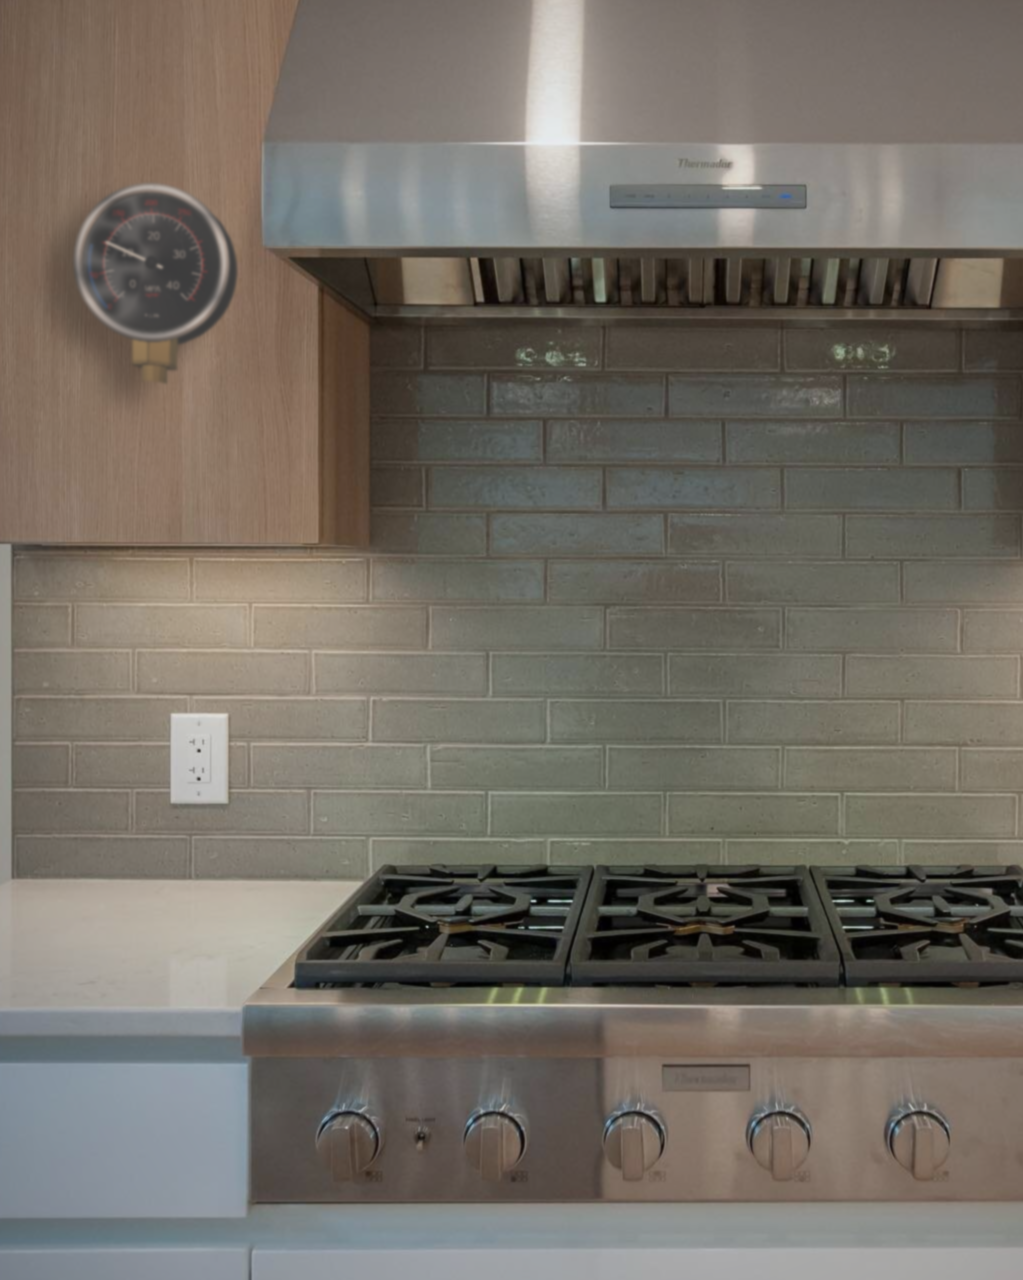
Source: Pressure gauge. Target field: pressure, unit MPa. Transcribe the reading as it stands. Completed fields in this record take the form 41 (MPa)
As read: 10 (MPa)
